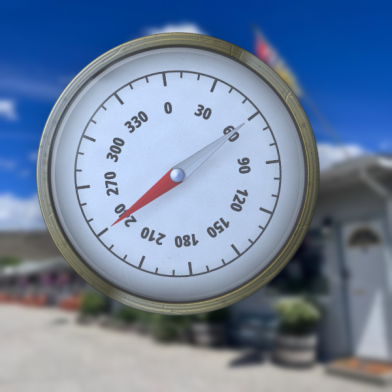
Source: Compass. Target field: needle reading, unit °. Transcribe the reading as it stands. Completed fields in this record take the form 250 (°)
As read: 240 (°)
